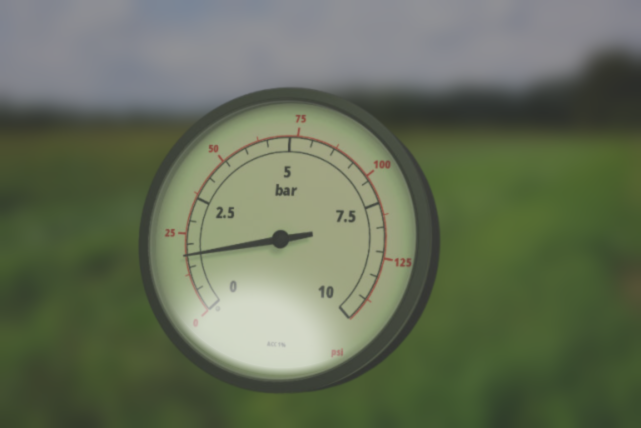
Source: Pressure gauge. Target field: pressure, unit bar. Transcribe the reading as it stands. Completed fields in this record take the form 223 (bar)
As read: 1.25 (bar)
